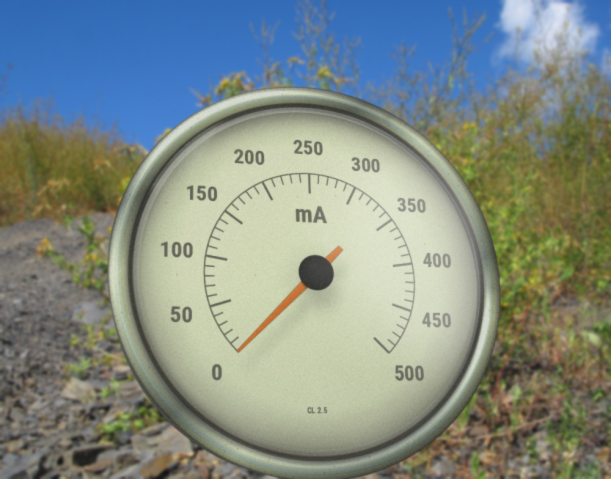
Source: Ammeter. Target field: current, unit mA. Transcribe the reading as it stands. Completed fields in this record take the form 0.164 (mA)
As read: 0 (mA)
